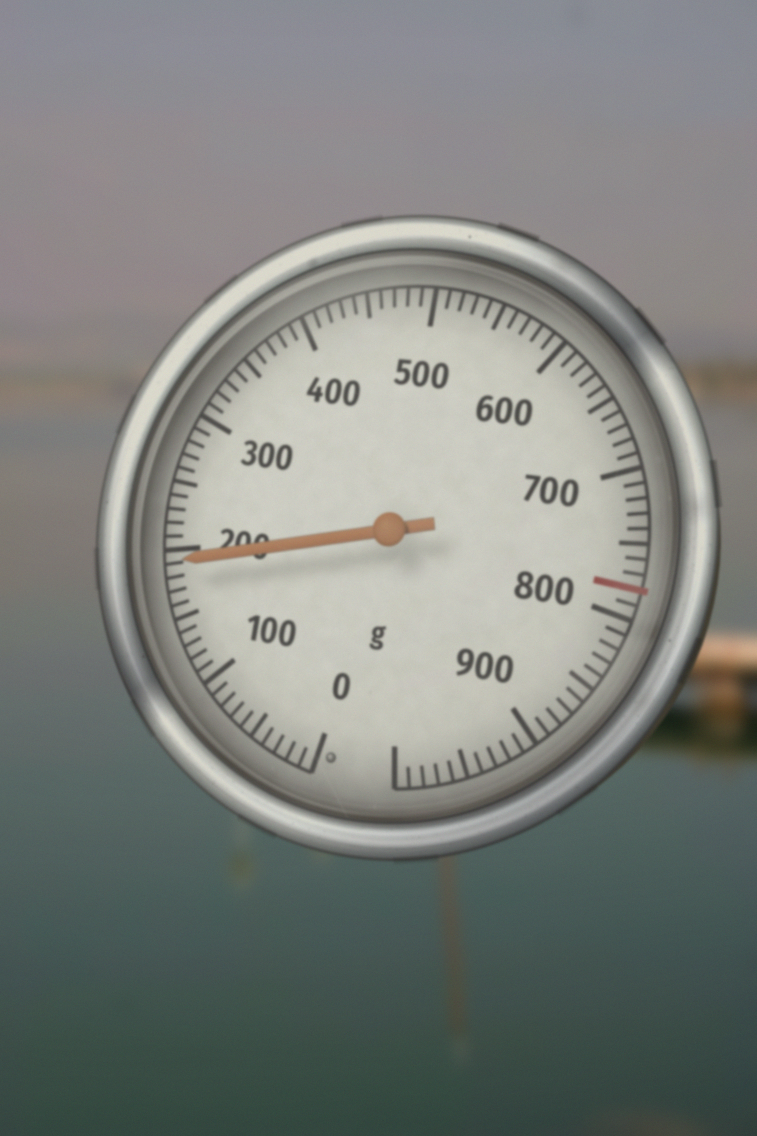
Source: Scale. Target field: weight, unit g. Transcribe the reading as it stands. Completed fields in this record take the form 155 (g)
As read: 190 (g)
